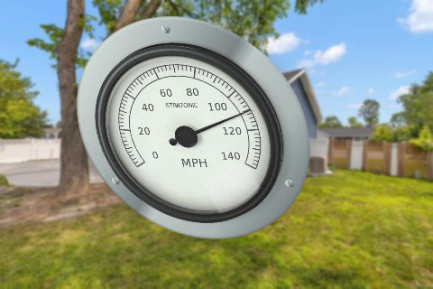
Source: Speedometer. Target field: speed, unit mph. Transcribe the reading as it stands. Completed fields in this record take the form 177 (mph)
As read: 110 (mph)
